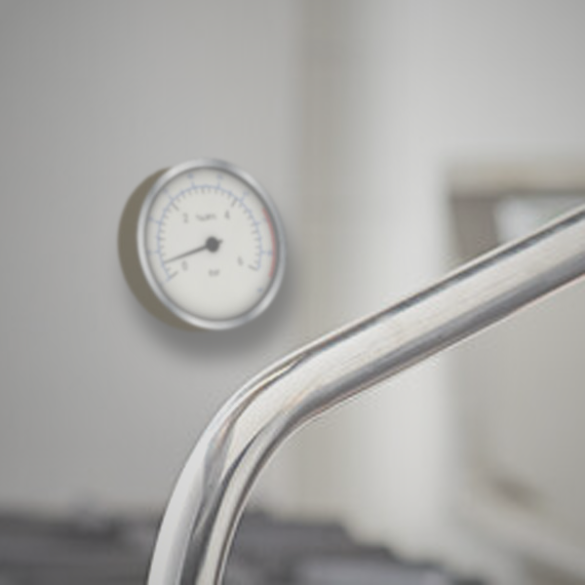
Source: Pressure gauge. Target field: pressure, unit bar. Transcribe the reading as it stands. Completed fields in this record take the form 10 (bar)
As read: 0.4 (bar)
